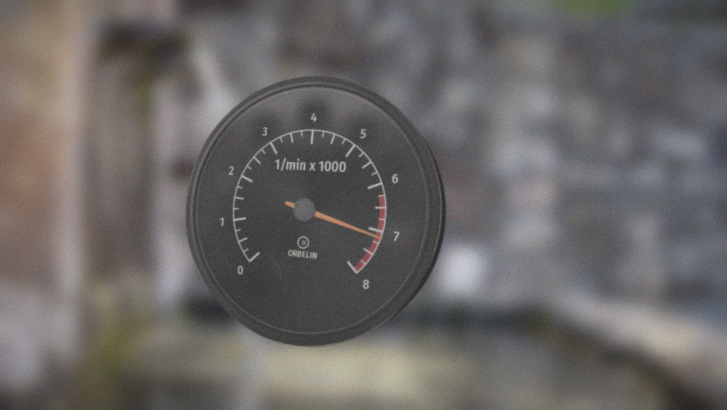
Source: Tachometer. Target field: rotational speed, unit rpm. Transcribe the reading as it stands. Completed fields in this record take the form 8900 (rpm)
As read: 7125 (rpm)
